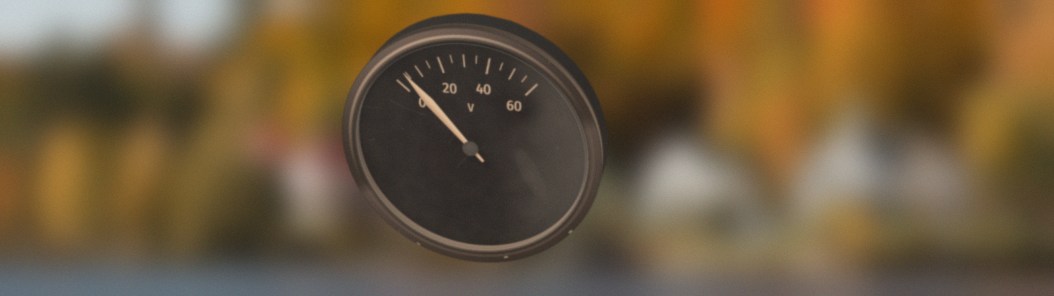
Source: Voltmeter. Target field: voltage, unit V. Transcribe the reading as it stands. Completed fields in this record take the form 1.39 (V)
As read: 5 (V)
